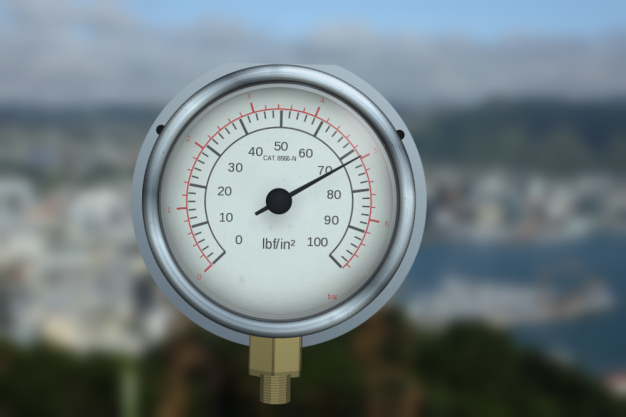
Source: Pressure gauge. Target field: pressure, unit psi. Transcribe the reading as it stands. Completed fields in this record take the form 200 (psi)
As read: 72 (psi)
